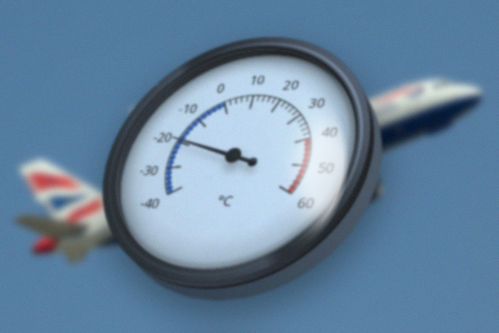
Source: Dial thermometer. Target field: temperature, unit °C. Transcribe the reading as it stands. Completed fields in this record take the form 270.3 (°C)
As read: -20 (°C)
